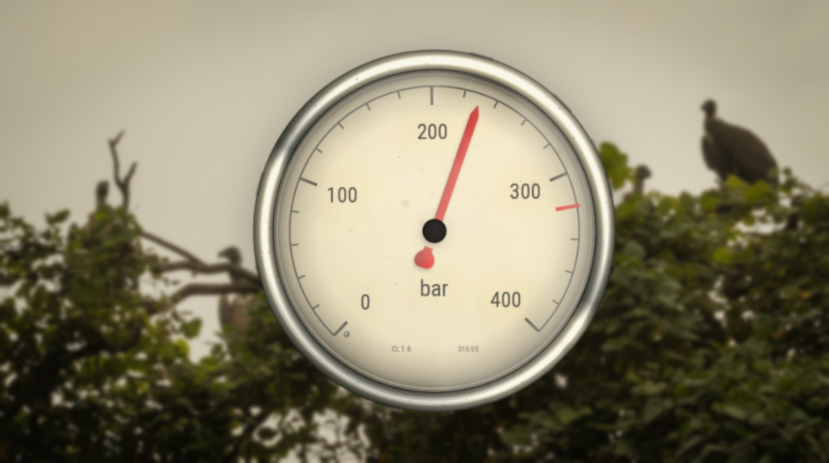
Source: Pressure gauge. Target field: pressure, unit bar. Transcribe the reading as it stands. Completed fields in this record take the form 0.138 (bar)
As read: 230 (bar)
